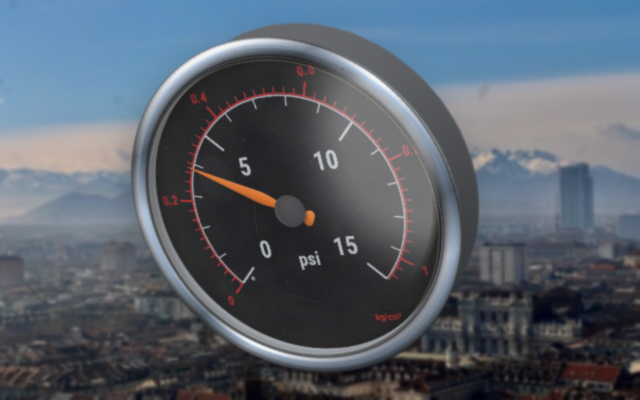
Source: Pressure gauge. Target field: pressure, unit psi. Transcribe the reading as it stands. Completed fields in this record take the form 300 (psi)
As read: 4 (psi)
